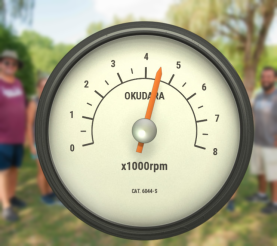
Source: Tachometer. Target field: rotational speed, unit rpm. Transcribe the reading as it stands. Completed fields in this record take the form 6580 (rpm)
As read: 4500 (rpm)
